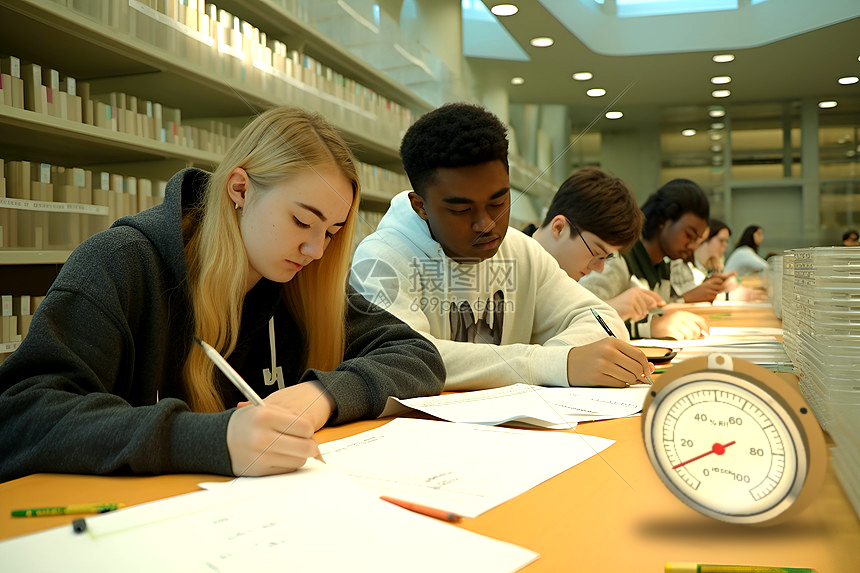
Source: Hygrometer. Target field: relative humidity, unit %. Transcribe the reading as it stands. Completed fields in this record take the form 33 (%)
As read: 10 (%)
